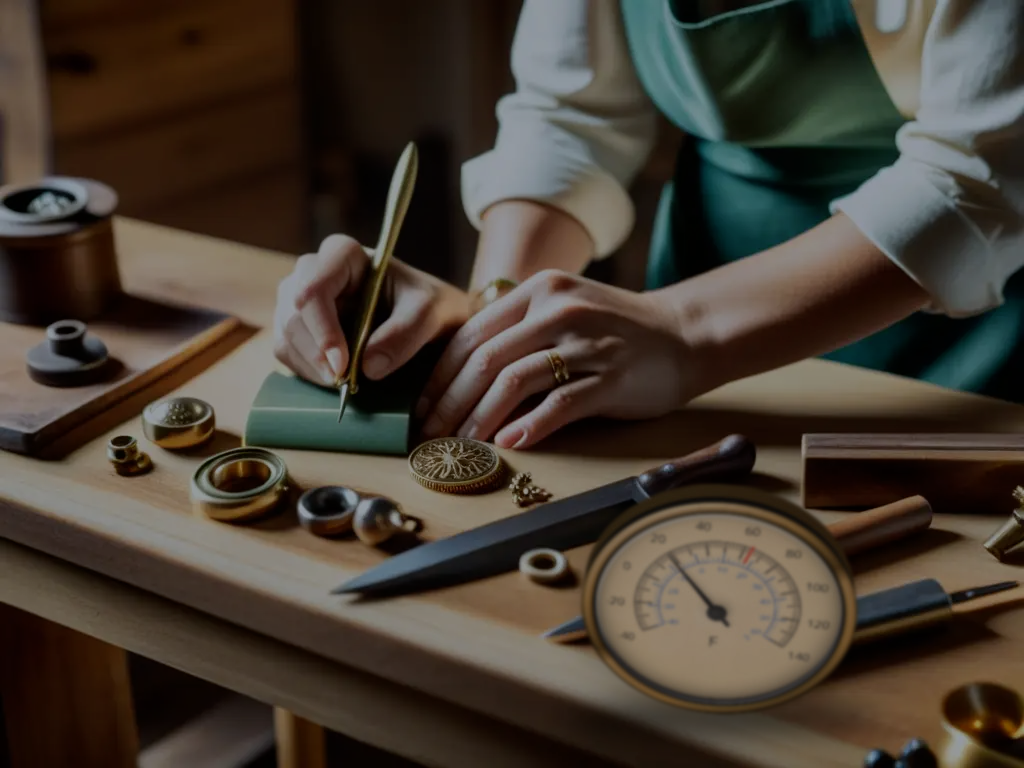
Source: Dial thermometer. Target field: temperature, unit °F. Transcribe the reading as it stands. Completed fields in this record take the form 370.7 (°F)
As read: 20 (°F)
